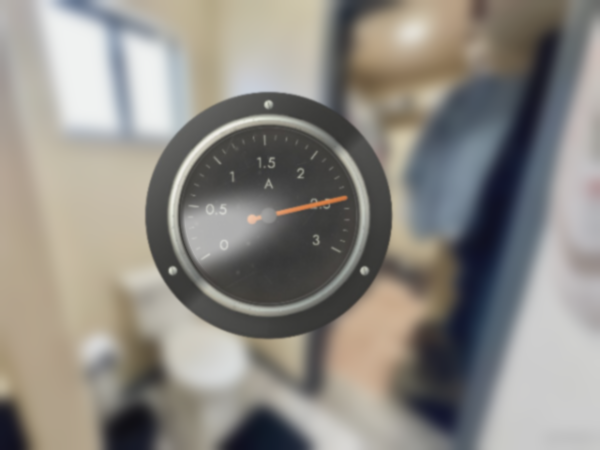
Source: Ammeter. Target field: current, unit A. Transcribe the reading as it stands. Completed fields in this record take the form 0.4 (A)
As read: 2.5 (A)
